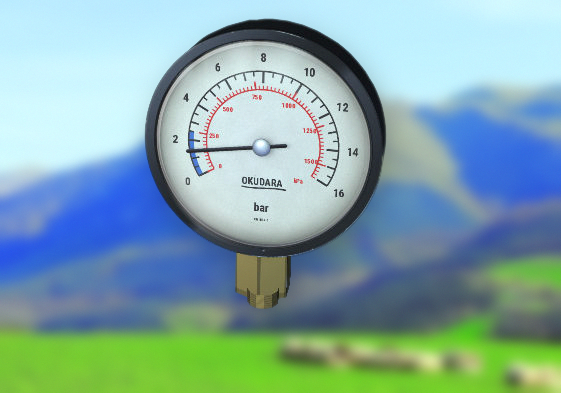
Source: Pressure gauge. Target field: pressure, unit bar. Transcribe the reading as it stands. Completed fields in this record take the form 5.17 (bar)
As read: 1.5 (bar)
